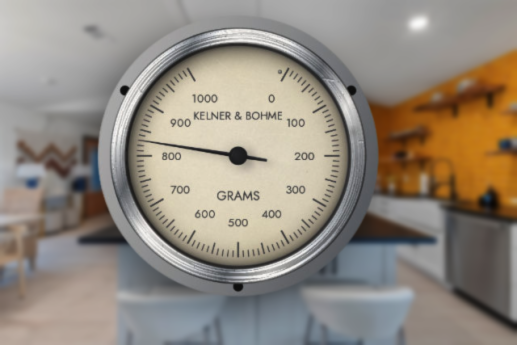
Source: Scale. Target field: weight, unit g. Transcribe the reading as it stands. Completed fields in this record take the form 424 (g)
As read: 830 (g)
